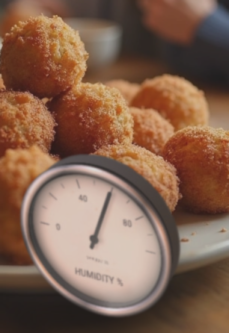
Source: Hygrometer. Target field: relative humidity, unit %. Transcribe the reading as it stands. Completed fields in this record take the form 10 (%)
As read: 60 (%)
